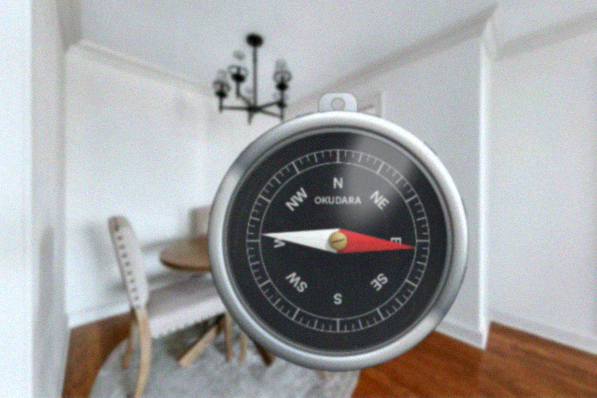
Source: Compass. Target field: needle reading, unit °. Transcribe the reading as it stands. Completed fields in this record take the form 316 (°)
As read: 95 (°)
